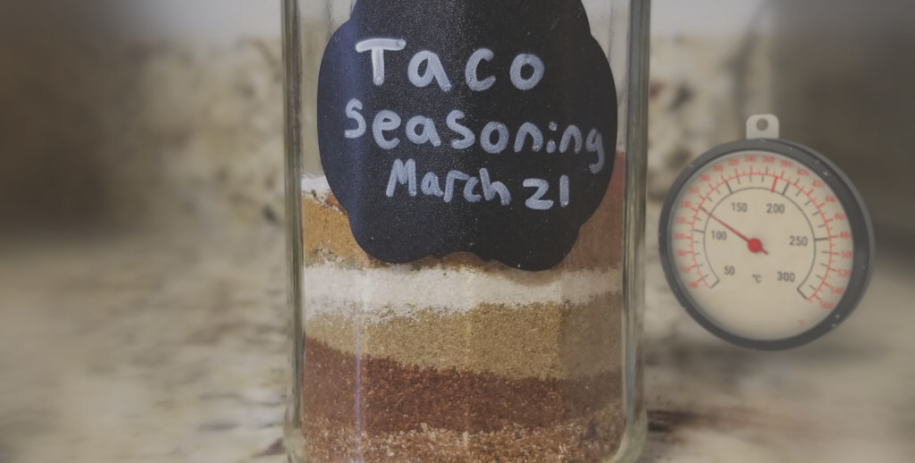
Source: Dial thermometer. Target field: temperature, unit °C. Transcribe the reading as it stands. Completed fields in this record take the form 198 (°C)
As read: 120 (°C)
